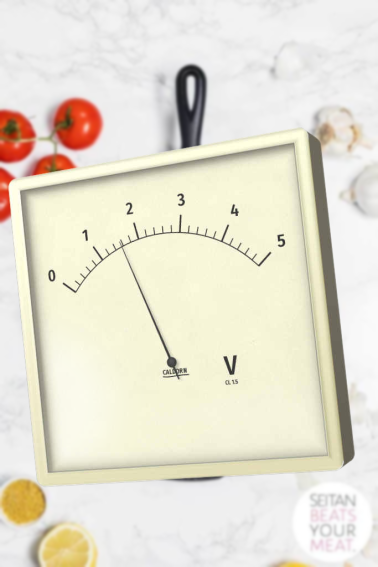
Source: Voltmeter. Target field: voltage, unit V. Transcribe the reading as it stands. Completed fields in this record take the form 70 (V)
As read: 1.6 (V)
